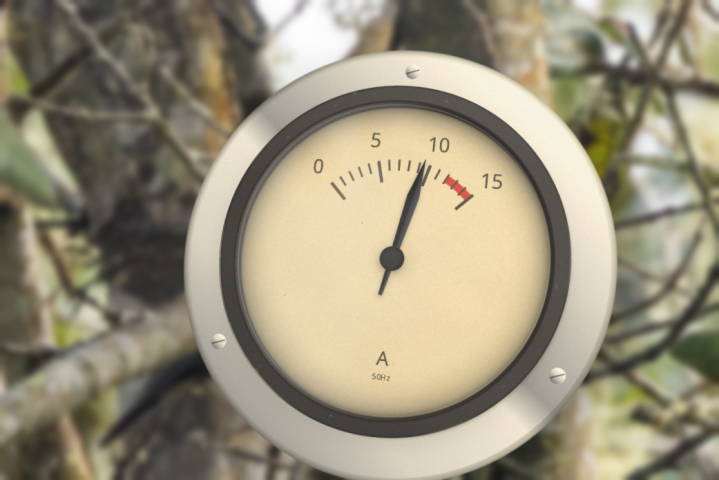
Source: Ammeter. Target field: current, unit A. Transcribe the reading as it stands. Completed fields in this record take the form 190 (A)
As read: 9.5 (A)
